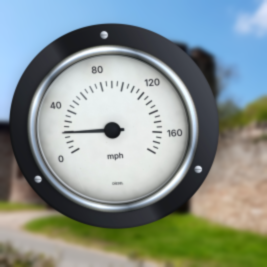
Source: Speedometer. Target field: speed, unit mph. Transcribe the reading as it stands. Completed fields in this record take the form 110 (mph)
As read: 20 (mph)
